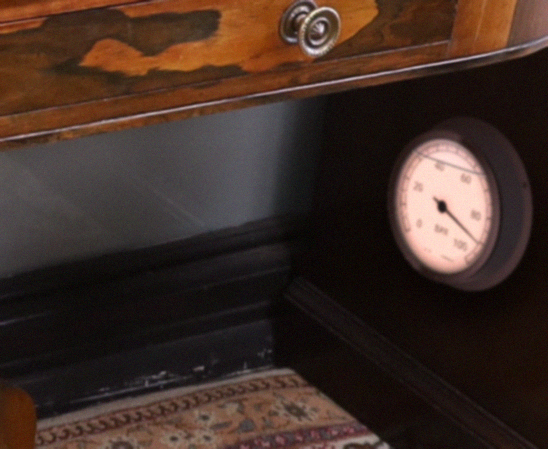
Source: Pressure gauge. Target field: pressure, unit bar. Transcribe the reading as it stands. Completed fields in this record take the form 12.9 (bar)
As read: 90 (bar)
